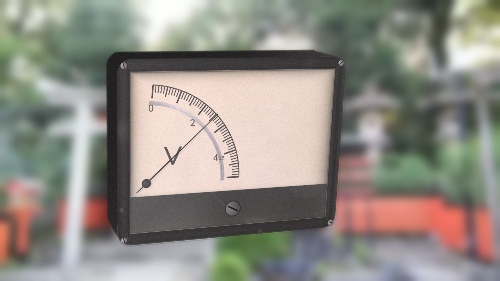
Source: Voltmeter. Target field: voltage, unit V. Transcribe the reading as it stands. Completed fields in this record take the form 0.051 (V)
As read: 2.5 (V)
